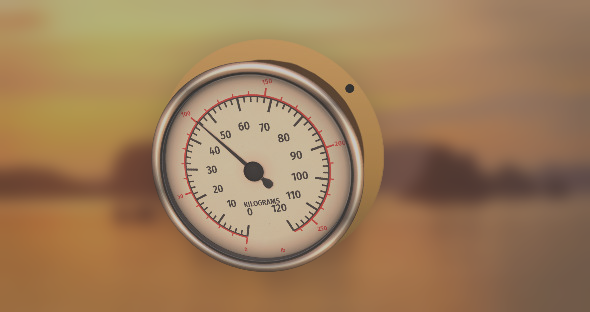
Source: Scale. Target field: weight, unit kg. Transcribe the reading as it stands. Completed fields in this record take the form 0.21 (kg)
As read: 46 (kg)
